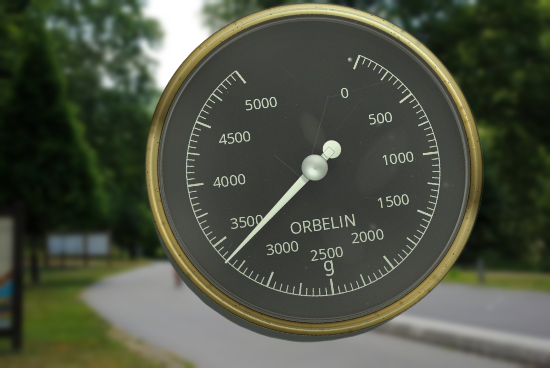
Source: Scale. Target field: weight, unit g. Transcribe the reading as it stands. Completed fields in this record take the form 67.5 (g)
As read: 3350 (g)
